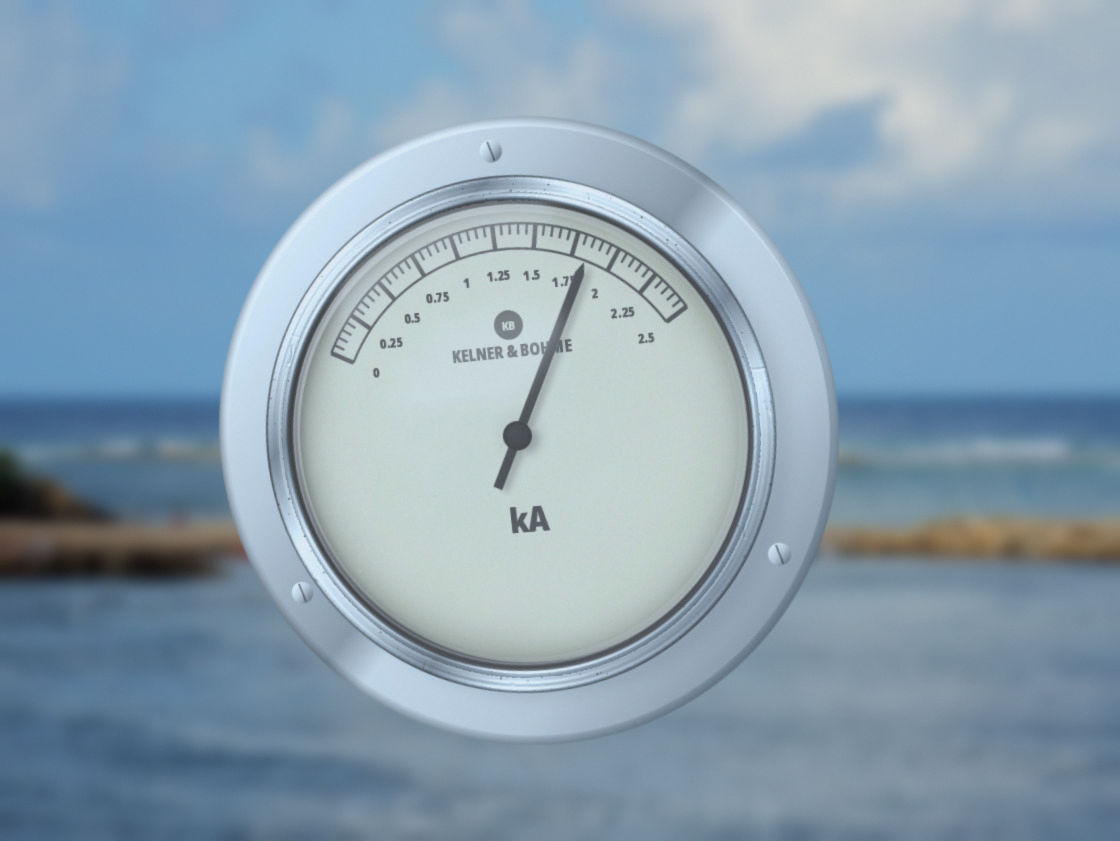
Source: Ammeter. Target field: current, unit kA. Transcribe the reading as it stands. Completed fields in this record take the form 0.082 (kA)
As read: 1.85 (kA)
